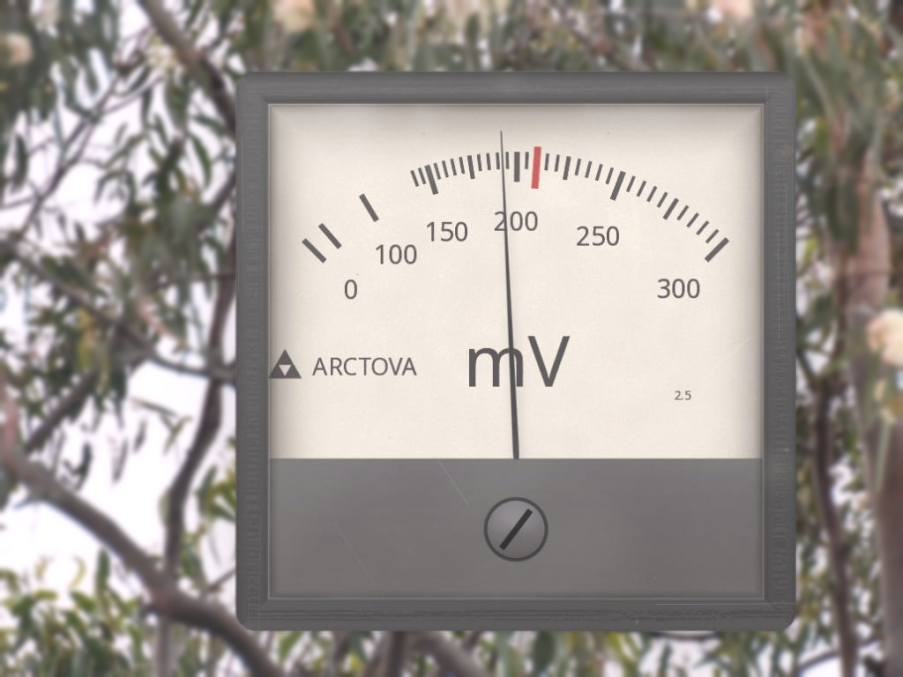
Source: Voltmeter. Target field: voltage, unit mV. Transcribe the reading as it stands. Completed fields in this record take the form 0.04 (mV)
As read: 192.5 (mV)
